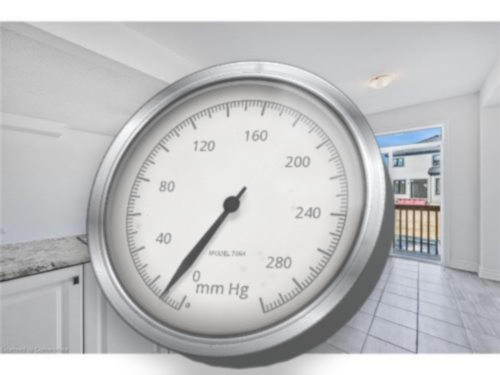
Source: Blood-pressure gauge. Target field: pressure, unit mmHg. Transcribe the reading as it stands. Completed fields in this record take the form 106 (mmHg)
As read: 10 (mmHg)
